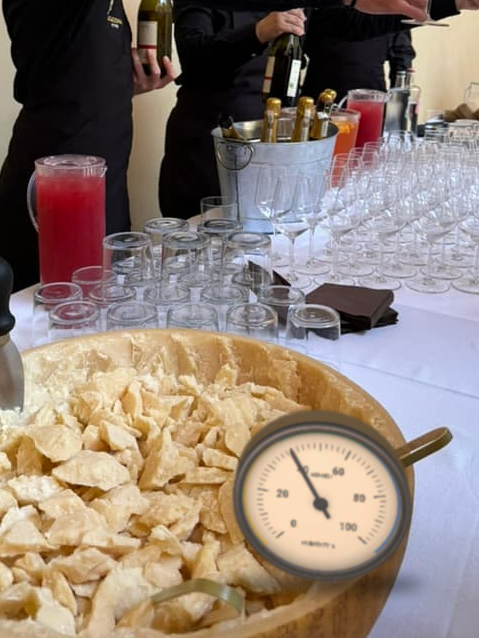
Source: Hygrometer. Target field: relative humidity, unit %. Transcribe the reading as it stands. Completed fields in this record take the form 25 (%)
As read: 40 (%)
